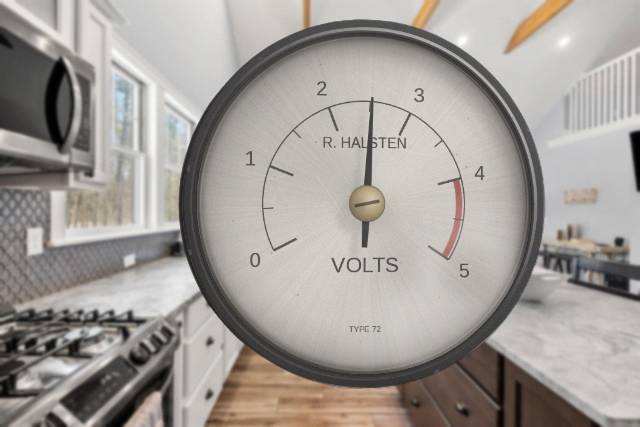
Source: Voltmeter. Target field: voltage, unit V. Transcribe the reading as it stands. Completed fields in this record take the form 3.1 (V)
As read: 2.5 (V)
